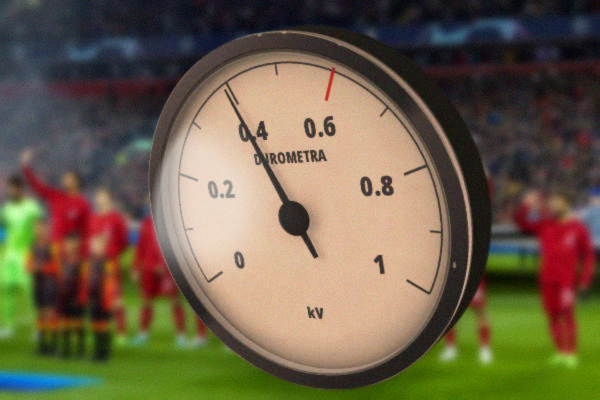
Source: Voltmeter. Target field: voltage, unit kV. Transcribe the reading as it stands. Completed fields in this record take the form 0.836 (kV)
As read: 0.4 (kV)
